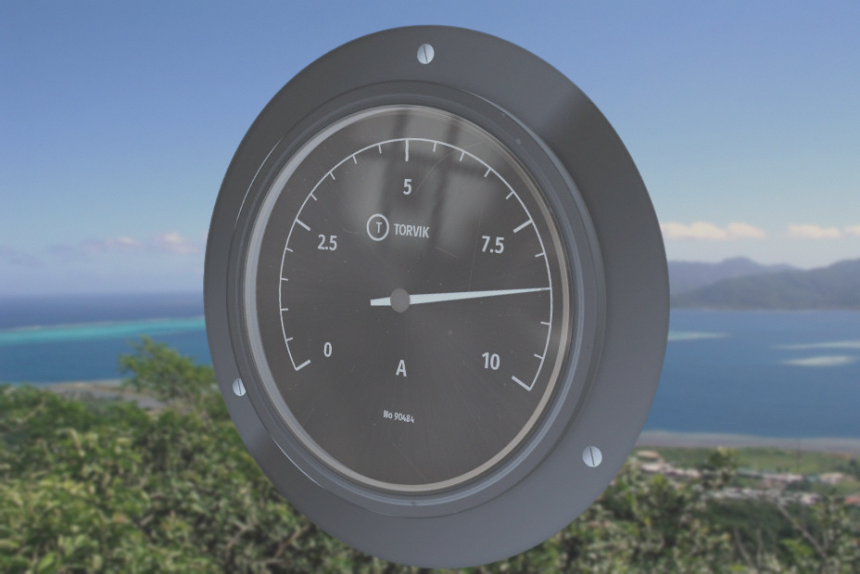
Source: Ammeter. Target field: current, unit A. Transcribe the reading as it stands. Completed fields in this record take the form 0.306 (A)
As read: 8.5 (A)
